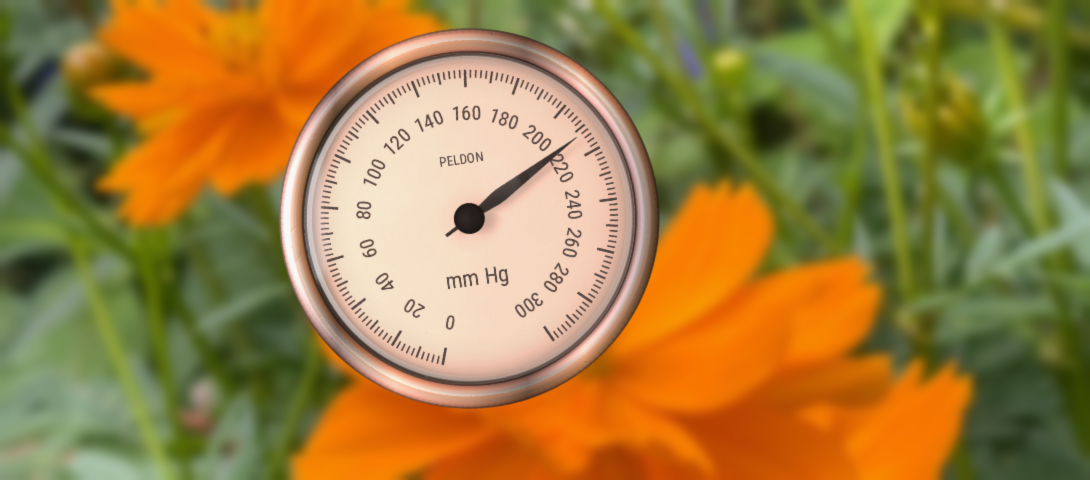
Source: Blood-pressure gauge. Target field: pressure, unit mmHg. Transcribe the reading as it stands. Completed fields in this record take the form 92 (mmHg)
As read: 212 (mmHg)
